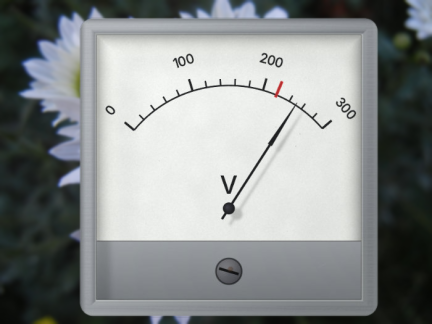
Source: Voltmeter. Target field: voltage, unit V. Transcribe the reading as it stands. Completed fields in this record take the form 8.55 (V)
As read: 250 (V)
